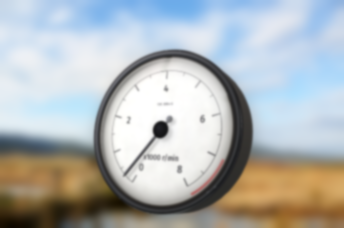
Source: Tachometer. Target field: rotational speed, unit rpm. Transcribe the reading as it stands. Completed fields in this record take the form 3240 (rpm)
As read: 250 (rpm)
